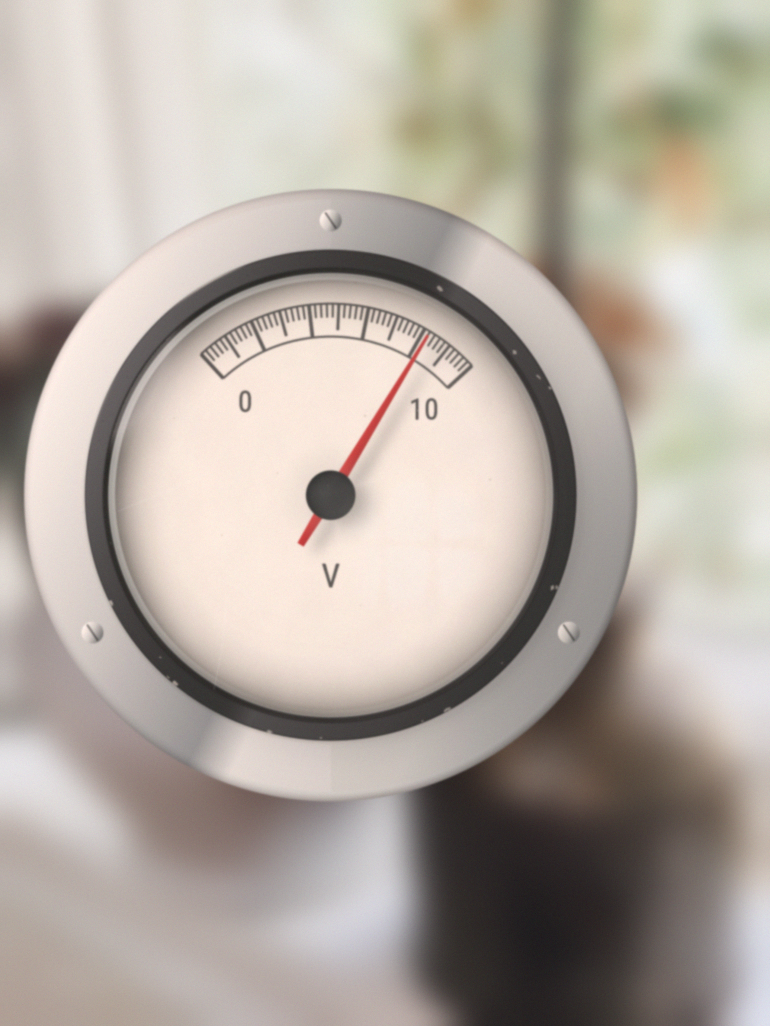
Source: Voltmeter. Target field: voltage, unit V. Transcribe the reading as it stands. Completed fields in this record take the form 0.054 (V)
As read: 8.2 (V)
